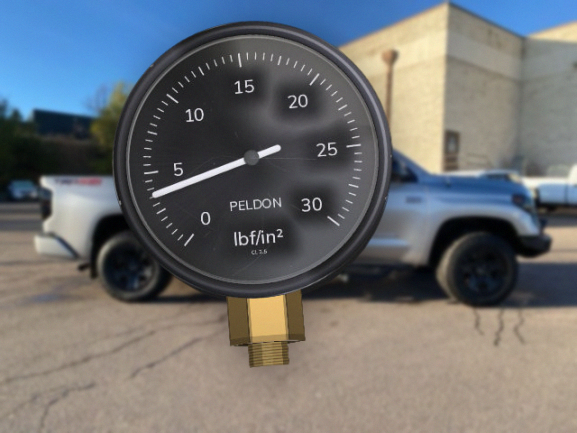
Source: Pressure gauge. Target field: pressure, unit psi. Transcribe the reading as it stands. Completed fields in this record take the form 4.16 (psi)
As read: 3.5 (psi)
